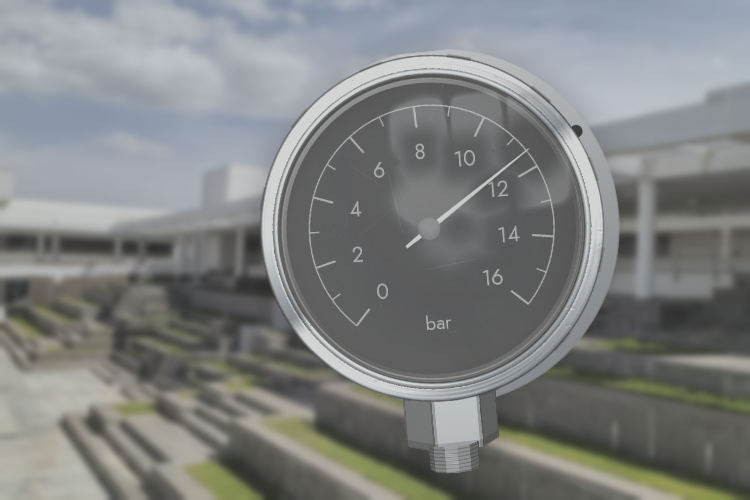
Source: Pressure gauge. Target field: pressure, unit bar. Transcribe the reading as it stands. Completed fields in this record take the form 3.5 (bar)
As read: 11.5 (bar)
